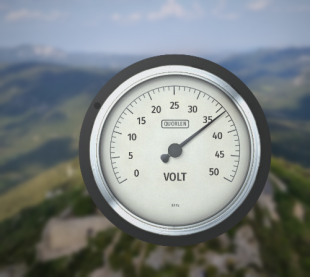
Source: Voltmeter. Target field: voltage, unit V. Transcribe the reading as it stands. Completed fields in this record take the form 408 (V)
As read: 36 (V)
